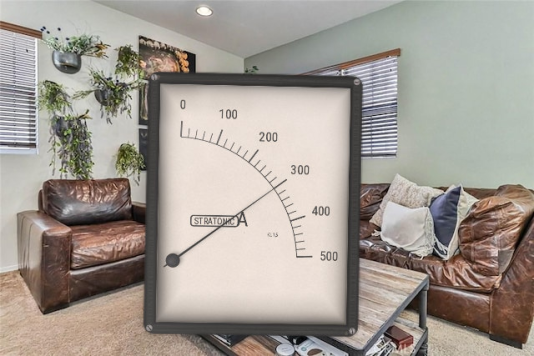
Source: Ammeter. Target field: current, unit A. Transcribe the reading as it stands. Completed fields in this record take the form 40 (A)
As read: 300 (A)
